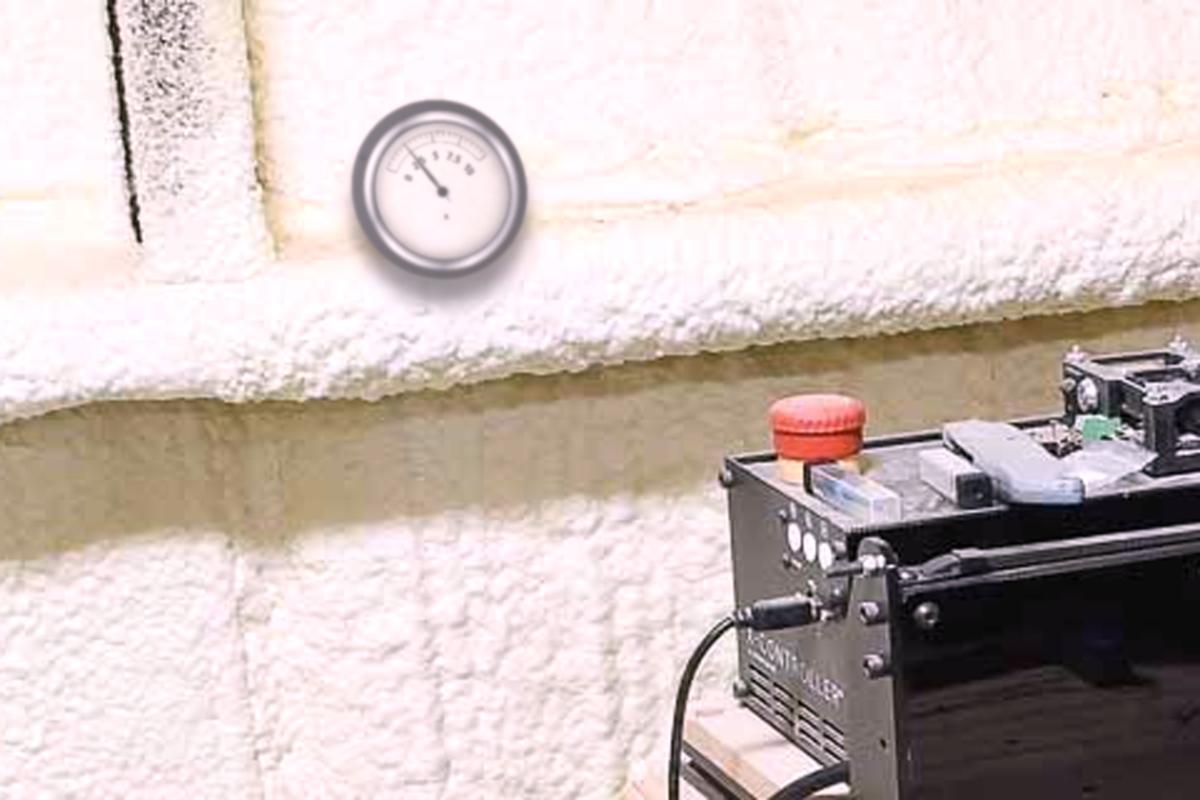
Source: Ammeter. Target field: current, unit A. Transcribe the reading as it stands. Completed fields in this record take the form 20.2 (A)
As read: 2.5 (A)
